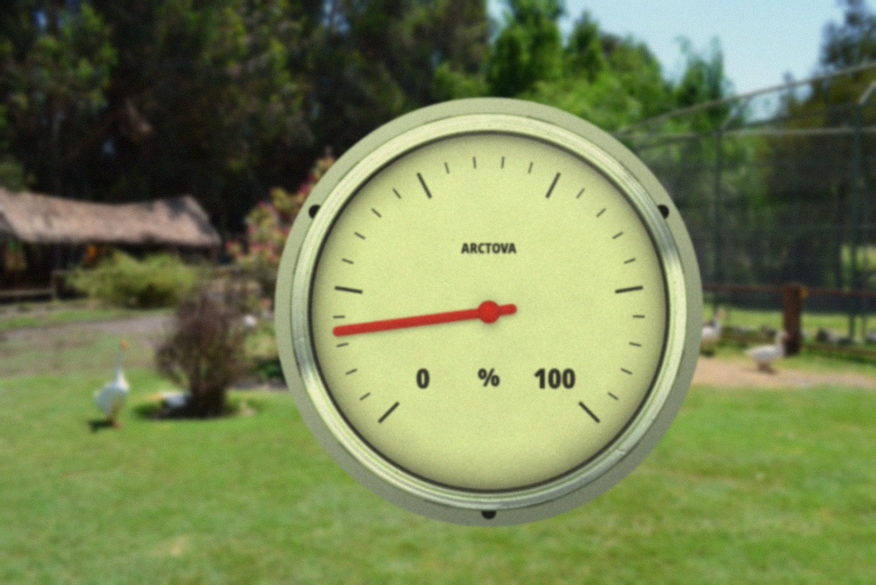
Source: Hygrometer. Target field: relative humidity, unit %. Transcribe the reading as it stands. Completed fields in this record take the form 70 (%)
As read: 14 (%)
